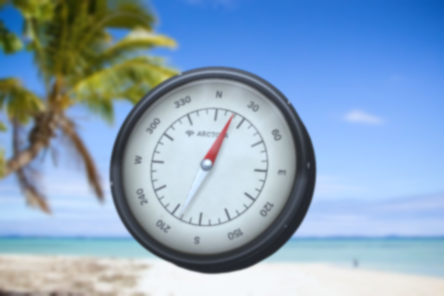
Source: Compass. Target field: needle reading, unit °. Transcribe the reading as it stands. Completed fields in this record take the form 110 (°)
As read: 20 (°)
